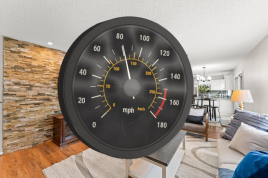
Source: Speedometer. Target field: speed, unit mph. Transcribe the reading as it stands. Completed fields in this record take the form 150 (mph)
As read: 80 (mph)
